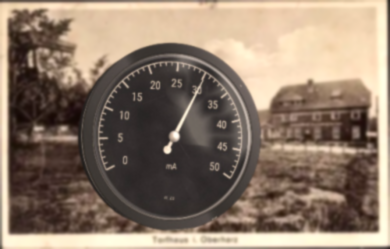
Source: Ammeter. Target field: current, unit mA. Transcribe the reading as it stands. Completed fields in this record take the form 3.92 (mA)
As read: 30 (mA)
